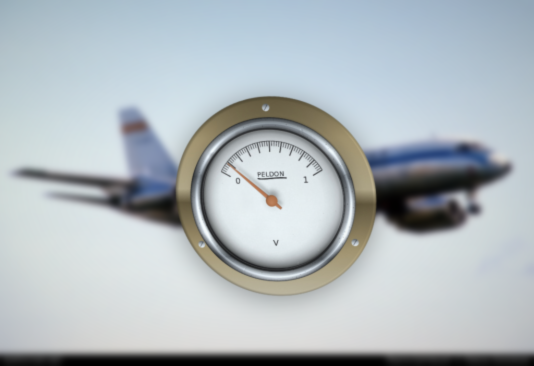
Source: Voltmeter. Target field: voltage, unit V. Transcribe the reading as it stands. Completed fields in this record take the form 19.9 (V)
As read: 0.1 (V)
